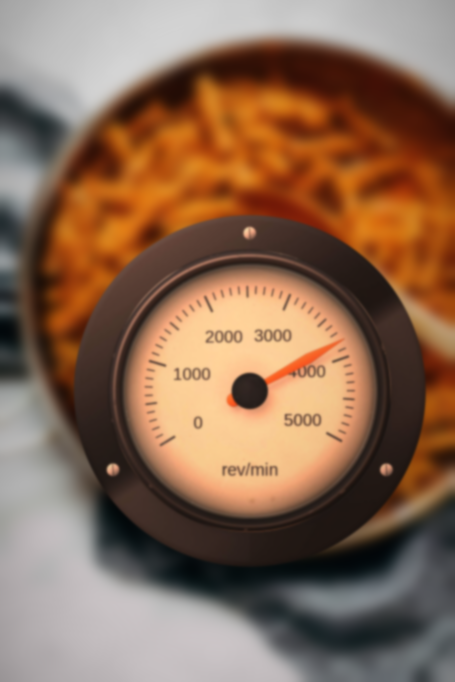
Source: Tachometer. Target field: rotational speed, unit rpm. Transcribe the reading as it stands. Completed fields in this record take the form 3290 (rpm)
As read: 3800 (rpm)
